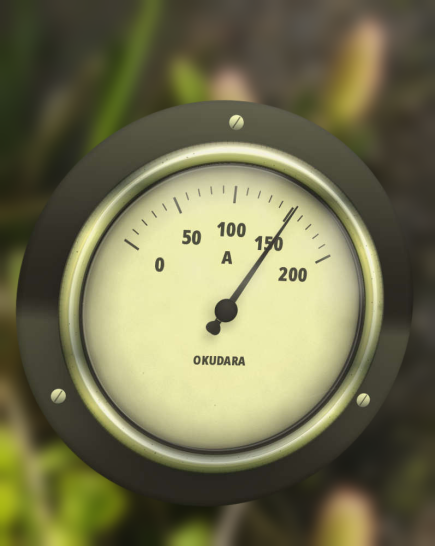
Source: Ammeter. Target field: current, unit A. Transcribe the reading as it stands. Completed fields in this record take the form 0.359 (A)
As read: 150 (A)
